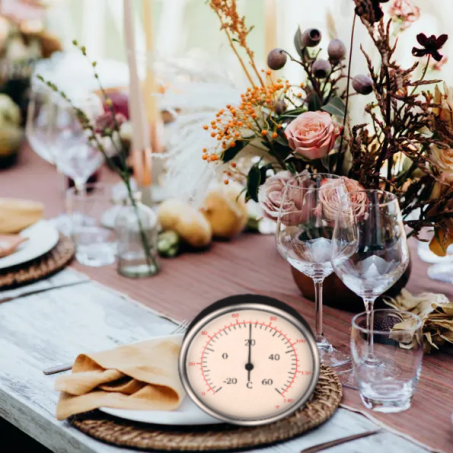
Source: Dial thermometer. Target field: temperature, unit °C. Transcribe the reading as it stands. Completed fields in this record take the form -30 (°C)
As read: 20 (°C)
